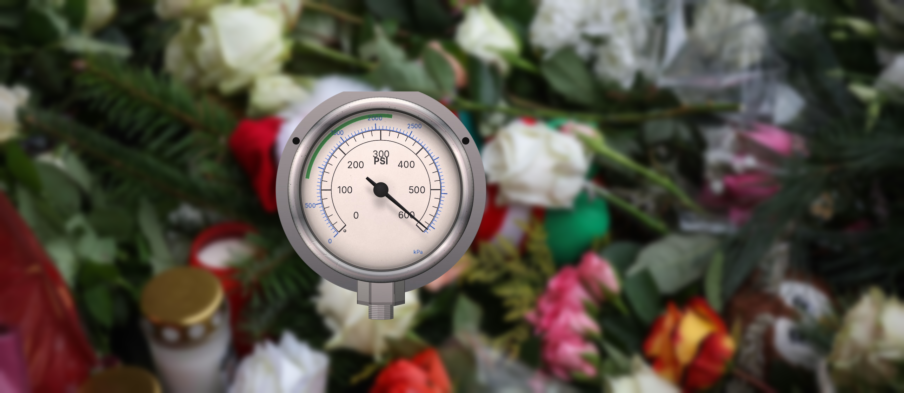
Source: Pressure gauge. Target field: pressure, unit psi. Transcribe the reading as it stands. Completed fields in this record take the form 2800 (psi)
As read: 590 (psi)
